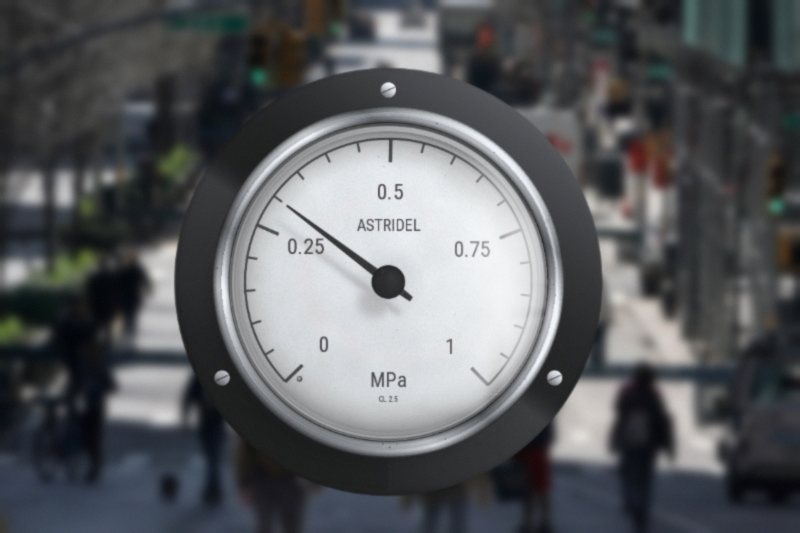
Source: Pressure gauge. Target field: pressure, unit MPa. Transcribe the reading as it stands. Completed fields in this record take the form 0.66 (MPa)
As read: 0.3 (MPa)
